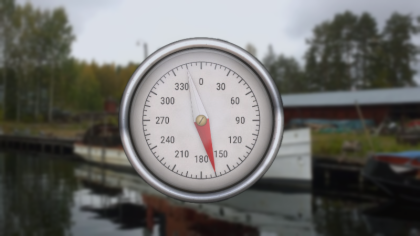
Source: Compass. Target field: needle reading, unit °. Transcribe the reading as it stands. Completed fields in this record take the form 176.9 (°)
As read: 165 (°)
